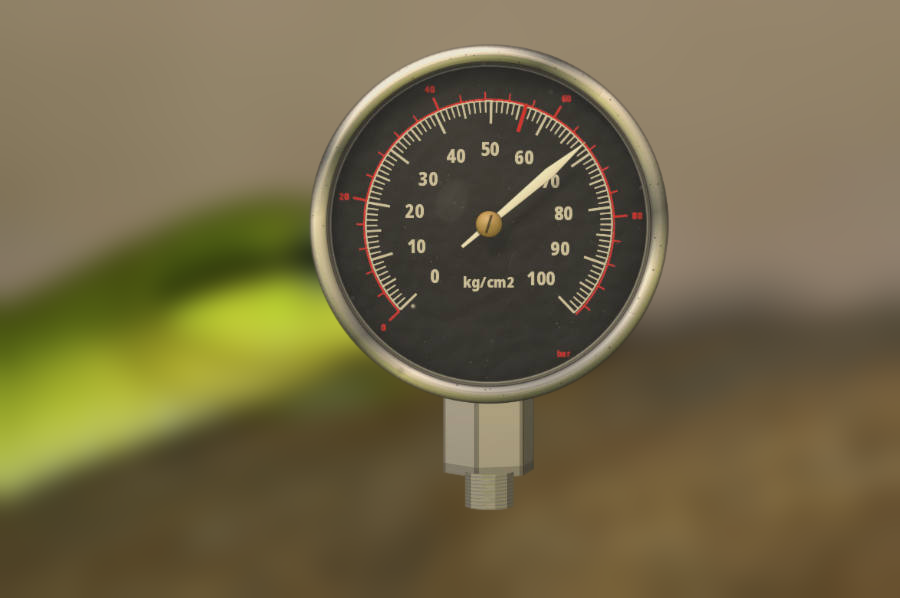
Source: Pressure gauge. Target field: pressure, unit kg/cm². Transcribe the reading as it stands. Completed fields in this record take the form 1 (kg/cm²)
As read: 68 (kg/cm²)
